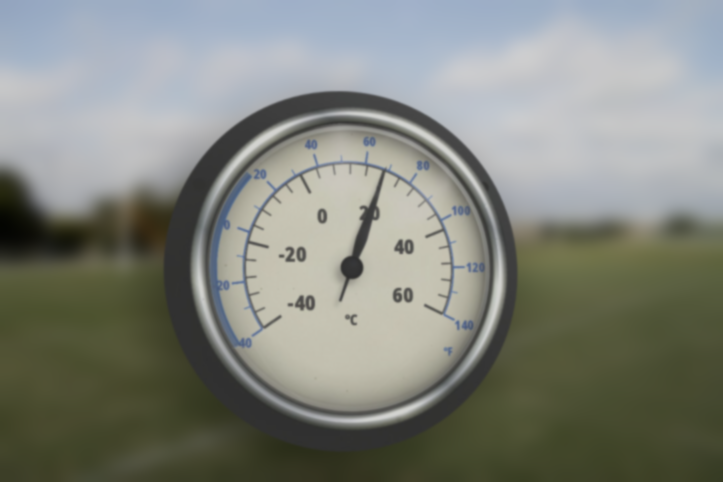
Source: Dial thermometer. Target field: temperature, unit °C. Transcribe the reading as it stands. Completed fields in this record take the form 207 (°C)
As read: 20 (°C)
